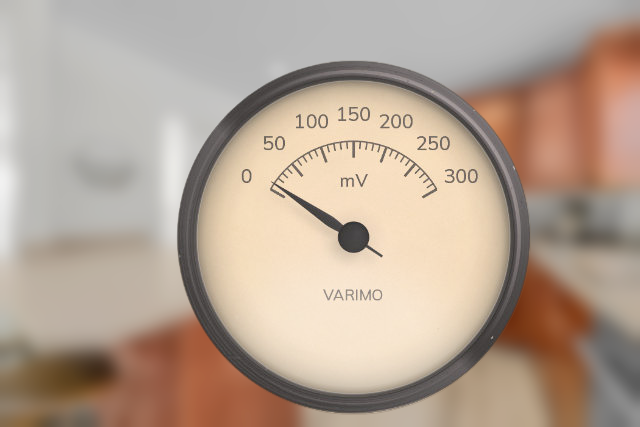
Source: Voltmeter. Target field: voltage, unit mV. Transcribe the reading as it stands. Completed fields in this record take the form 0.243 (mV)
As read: 10 (mV)
